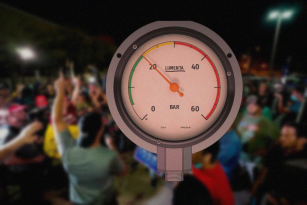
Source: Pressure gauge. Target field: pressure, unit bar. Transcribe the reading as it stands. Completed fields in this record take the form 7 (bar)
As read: 20 (bar)
